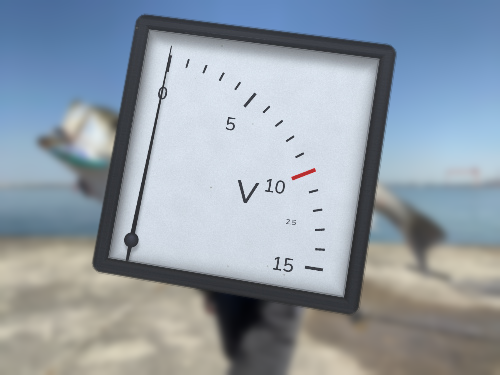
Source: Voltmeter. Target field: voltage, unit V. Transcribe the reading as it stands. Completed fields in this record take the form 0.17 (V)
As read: 0 (V)
